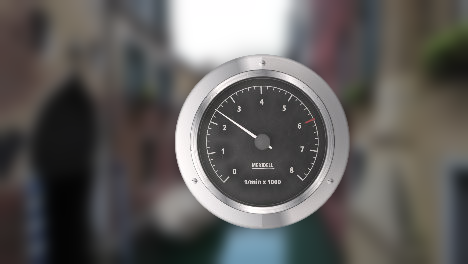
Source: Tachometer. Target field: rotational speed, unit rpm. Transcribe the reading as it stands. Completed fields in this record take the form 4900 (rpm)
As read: 2400 (rpm)
